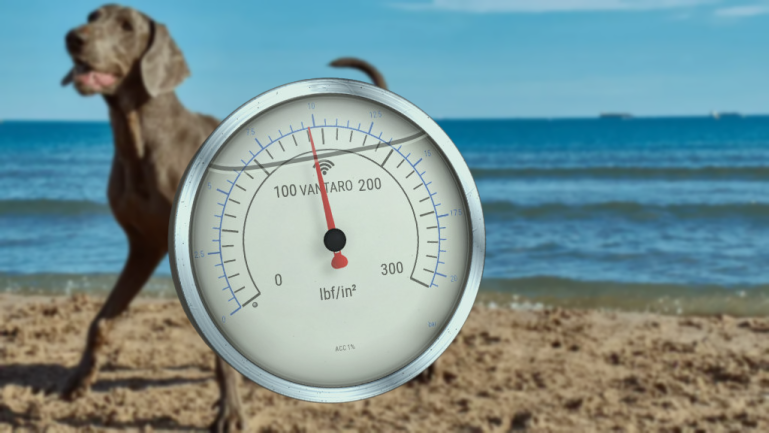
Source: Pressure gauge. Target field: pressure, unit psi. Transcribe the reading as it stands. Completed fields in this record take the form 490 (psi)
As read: 140 (psi)
